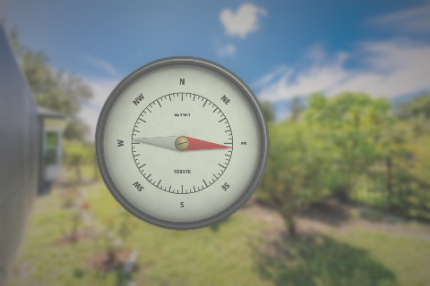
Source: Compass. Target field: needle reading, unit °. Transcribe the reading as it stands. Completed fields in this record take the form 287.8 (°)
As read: 95 (°)
